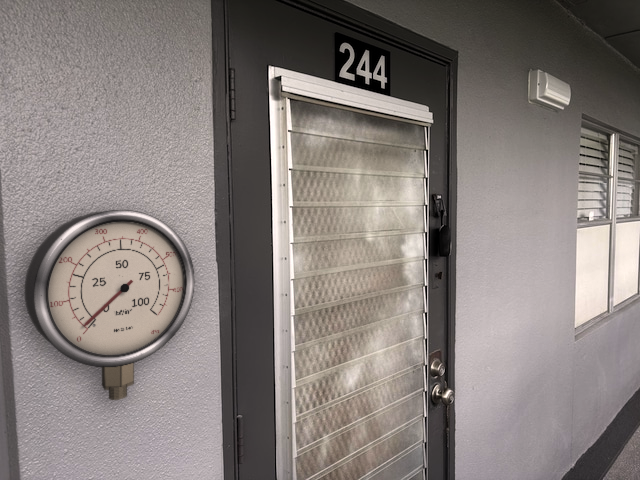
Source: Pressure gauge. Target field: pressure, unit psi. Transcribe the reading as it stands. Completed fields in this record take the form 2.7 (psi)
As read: 2.5 (psi)
